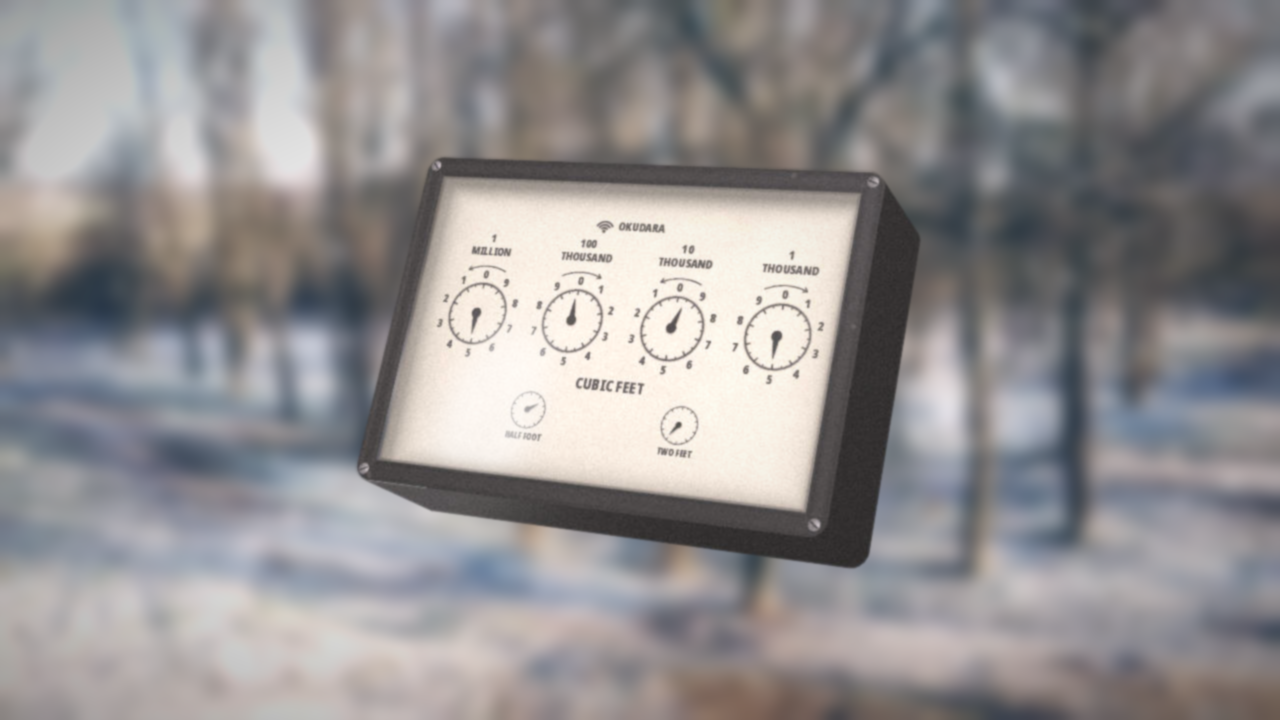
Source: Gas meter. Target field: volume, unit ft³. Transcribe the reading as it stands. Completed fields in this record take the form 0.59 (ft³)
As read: 499500 (ft³)
